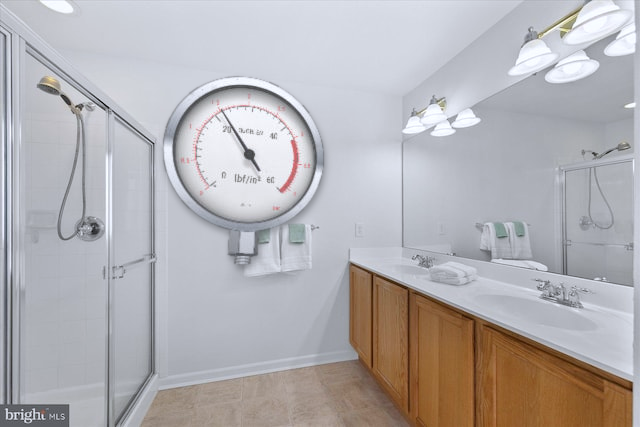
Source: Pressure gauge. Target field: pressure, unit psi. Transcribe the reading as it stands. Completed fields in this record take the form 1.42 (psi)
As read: 22 (psi)
